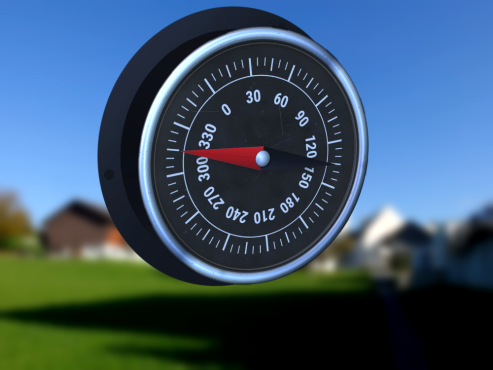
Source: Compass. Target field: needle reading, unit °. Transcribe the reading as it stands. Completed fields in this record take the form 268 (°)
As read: 315 (°)
